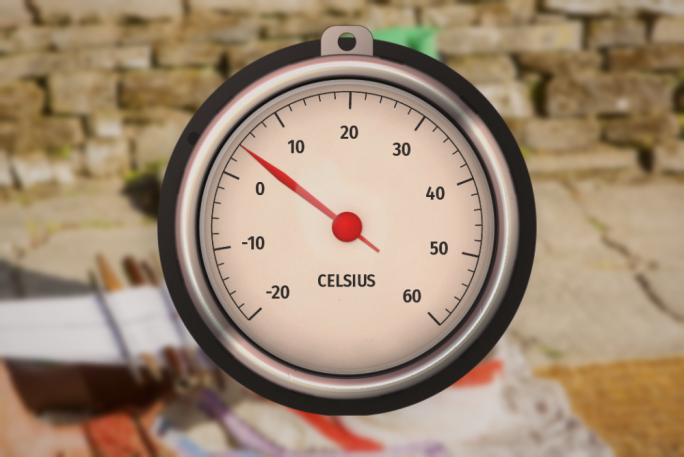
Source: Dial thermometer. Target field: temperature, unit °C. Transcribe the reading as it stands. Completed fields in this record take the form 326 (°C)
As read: 4 (°C)
